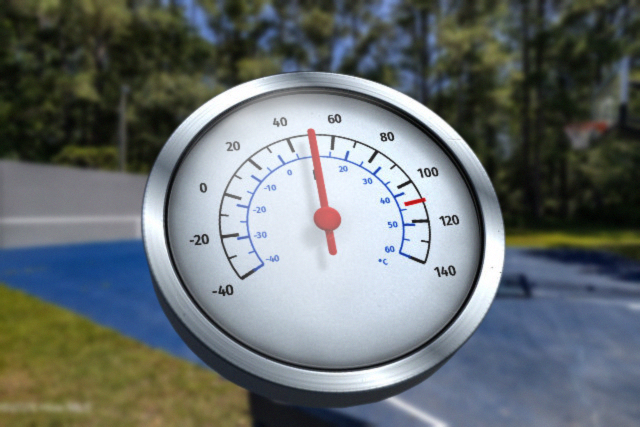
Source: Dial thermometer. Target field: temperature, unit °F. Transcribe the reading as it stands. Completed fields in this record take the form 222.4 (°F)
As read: 50 (°F)
